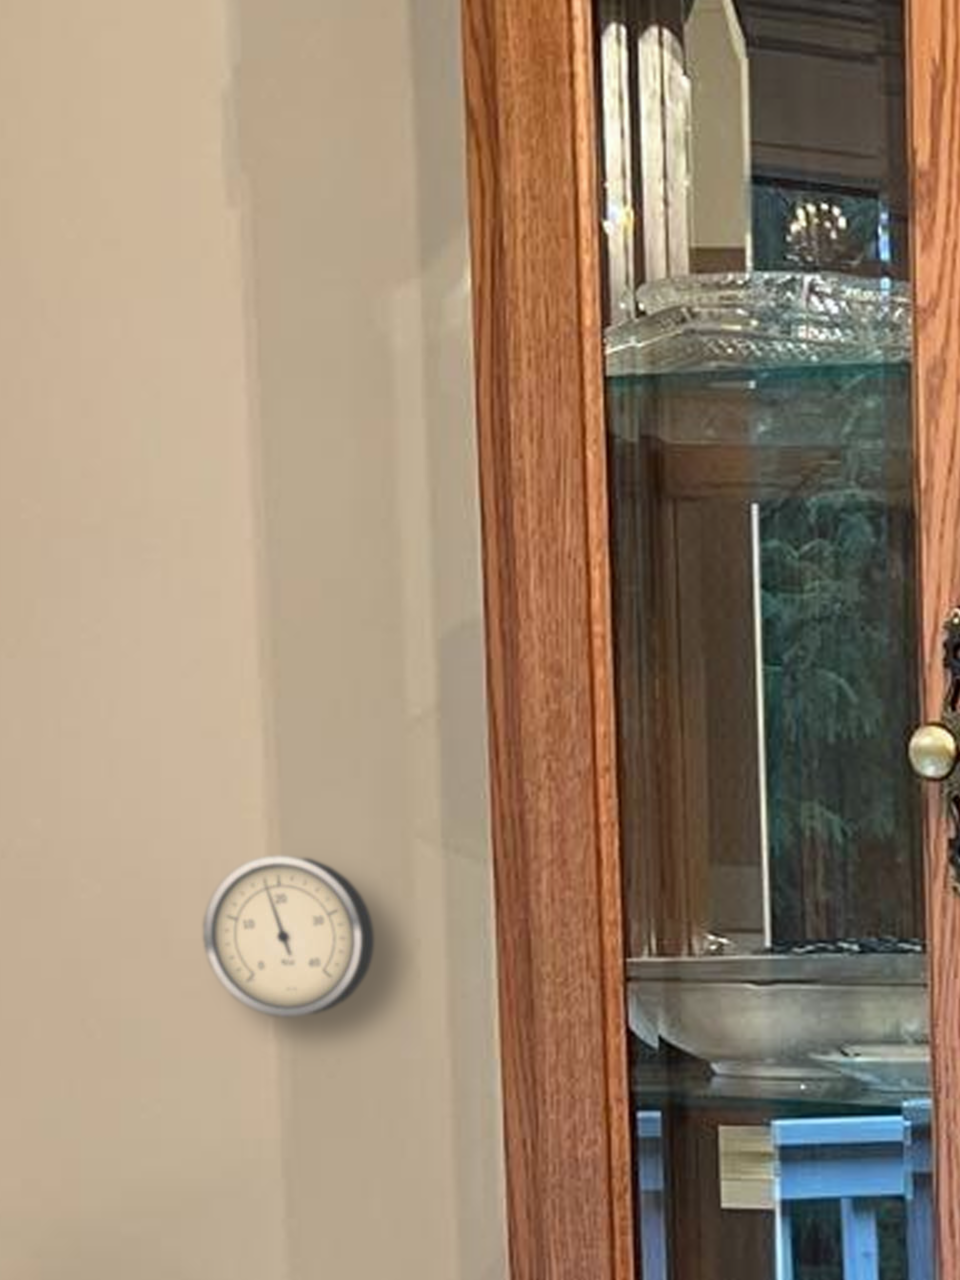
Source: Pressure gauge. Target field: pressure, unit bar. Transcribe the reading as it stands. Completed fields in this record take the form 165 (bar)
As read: 18 (bar)
